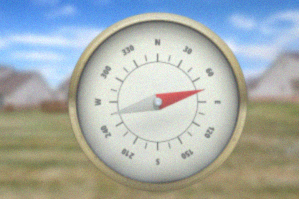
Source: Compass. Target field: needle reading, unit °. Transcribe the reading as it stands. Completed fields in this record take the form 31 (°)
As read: 75 (°)
